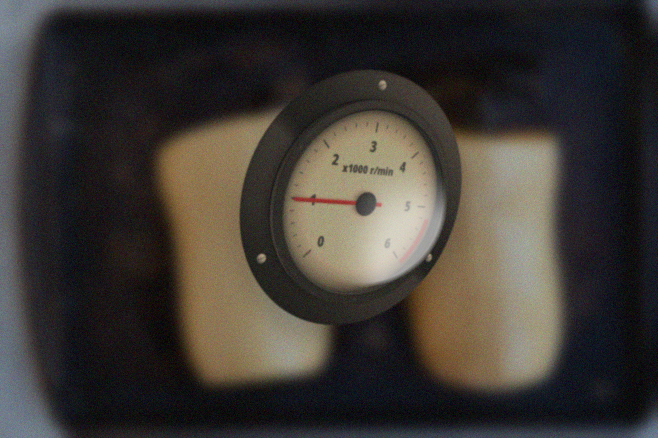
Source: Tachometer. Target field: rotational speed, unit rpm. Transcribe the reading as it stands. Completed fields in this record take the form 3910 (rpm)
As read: 1000 (rpm)
